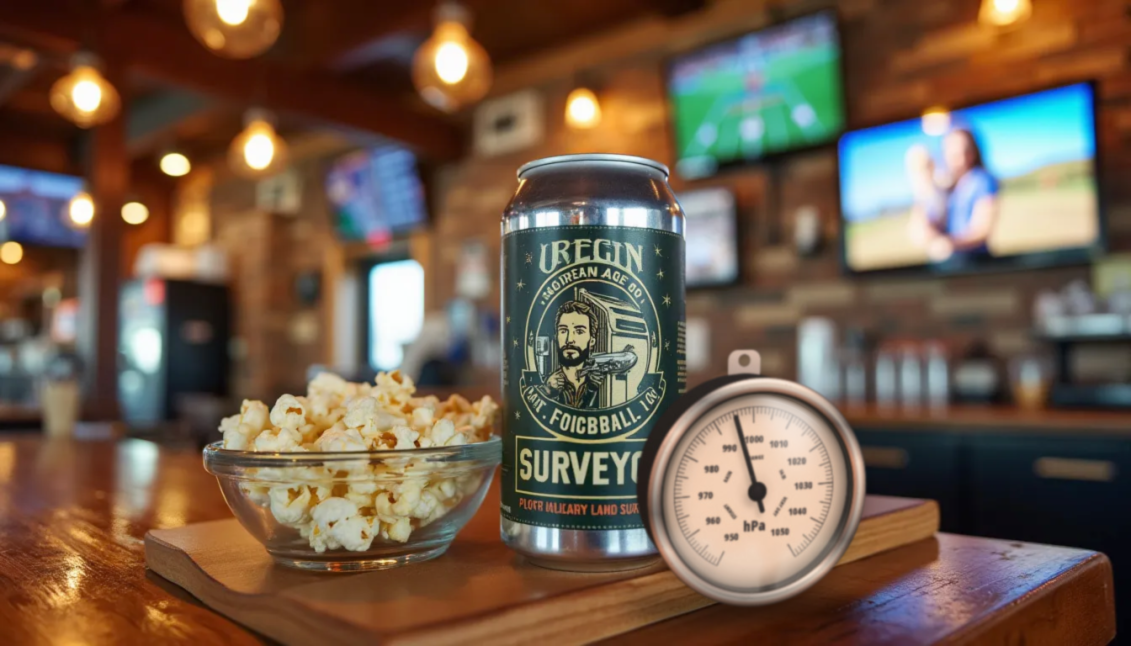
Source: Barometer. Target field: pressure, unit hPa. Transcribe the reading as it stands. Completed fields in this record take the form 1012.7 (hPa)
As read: 995 (hPa)
